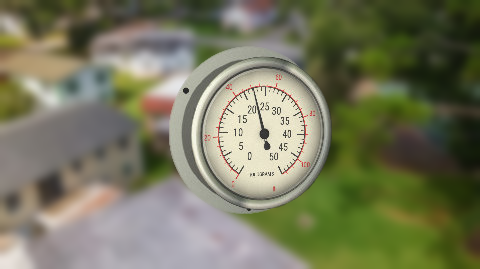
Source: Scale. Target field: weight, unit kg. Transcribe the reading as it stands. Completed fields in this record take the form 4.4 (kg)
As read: 22 (kg)
